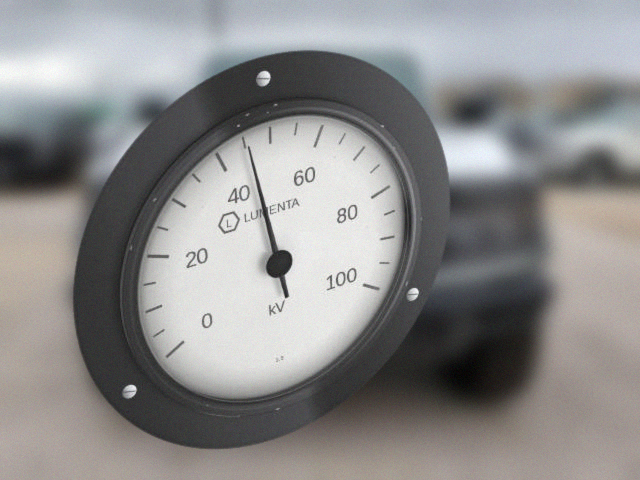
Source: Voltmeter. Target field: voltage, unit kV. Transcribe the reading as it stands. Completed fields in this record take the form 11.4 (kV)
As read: 45 (kV)
